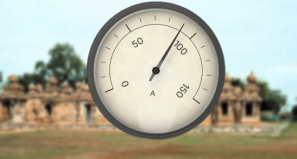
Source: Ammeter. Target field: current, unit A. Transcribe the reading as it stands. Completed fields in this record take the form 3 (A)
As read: 90 (A)
